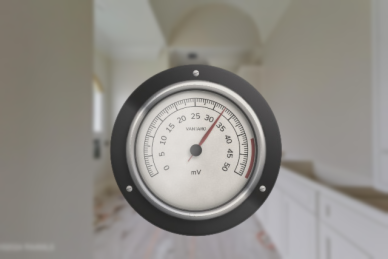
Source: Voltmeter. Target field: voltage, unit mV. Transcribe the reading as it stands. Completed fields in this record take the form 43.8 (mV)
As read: 32.5 (mV)
